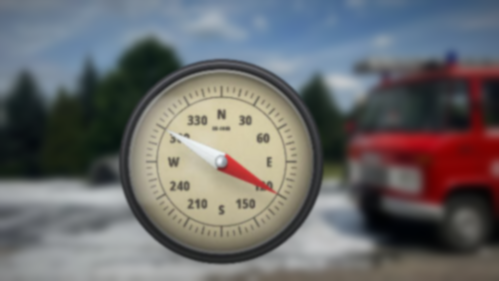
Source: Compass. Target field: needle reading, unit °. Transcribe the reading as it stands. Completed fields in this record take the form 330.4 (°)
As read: 120 (°)
